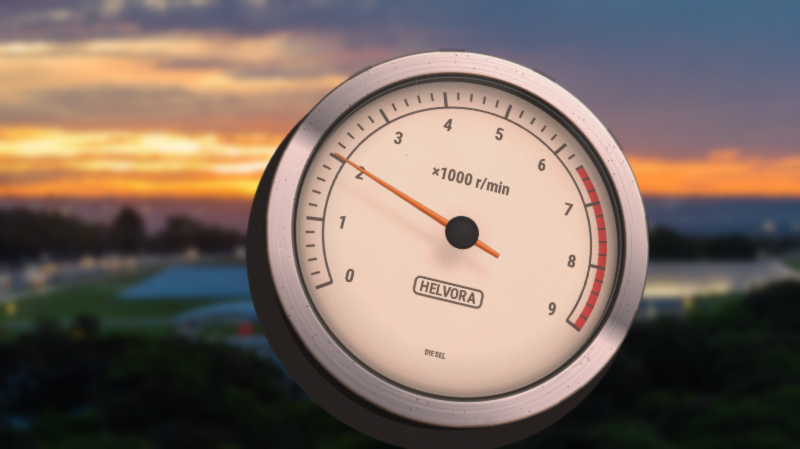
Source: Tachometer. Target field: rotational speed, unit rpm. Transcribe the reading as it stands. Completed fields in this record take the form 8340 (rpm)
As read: 2000 (rpm)
